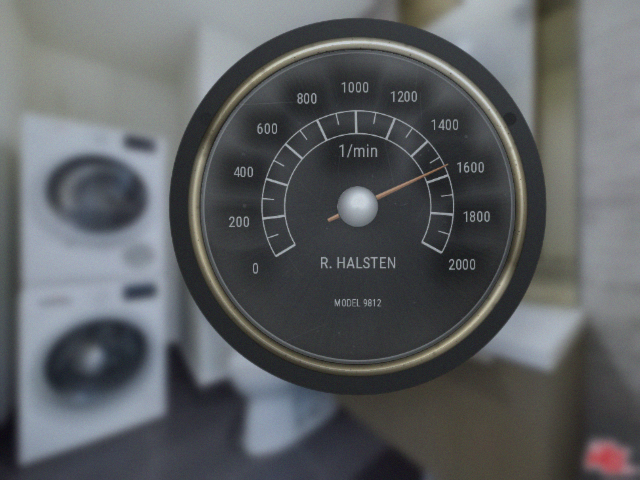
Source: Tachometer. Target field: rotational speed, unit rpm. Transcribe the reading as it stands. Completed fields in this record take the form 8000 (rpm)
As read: 1550 (rpm)
